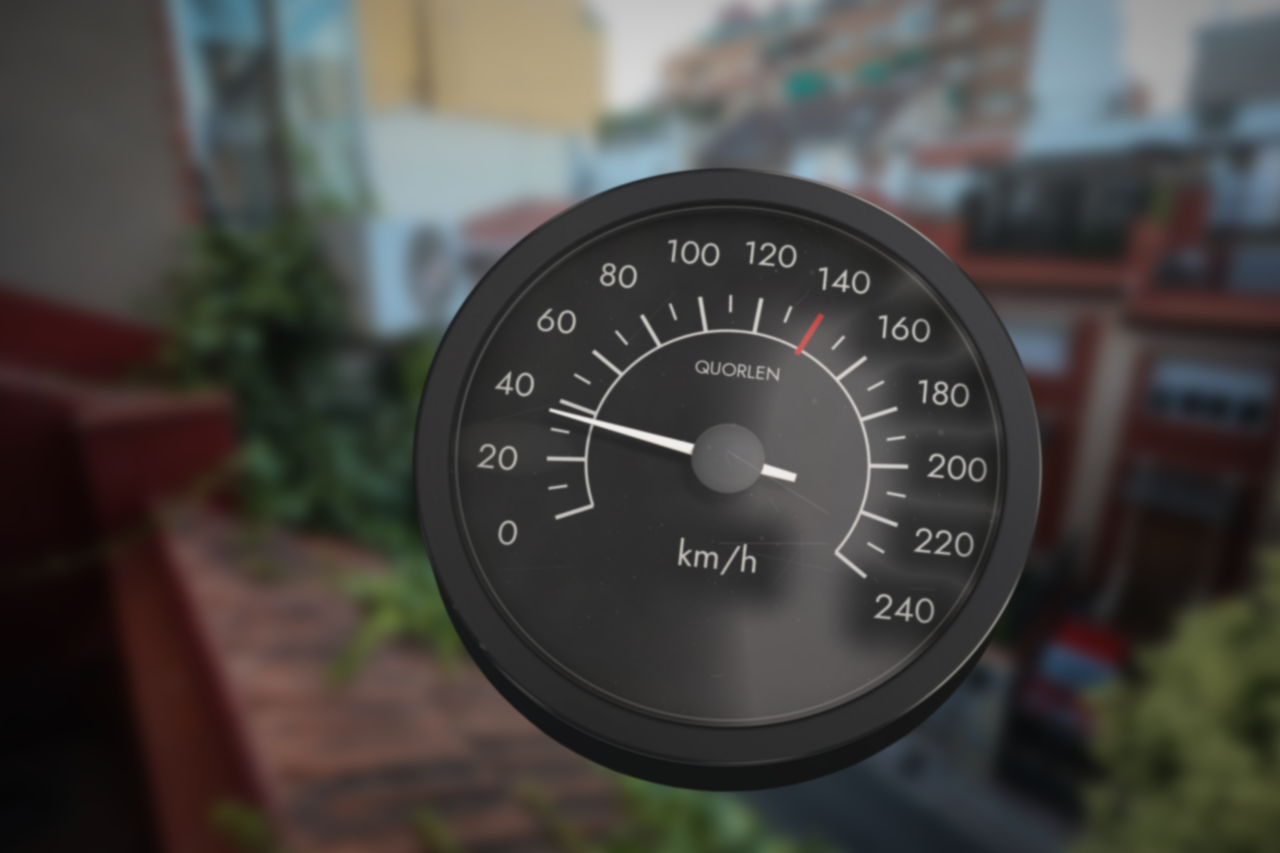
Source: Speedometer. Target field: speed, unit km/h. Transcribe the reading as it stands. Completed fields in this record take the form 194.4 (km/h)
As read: 35 (km/h)
